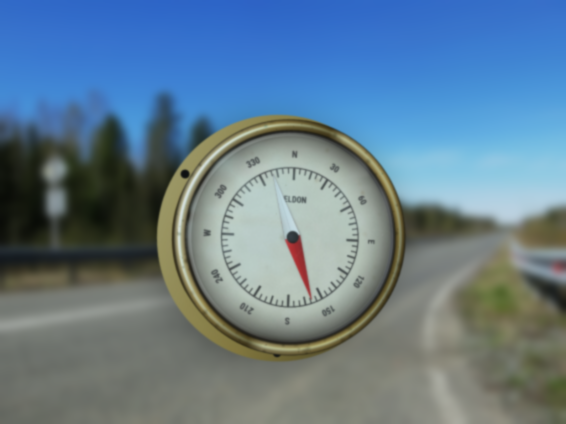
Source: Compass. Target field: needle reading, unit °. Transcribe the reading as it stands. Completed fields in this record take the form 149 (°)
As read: 160 (°)
